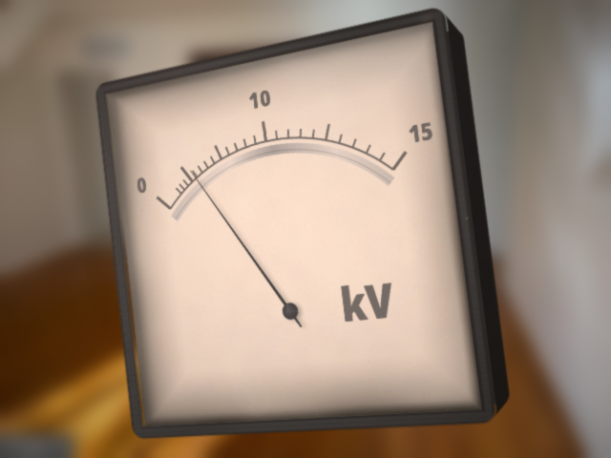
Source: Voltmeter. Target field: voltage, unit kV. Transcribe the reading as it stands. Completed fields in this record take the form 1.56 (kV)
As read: 5.5 (kV)
